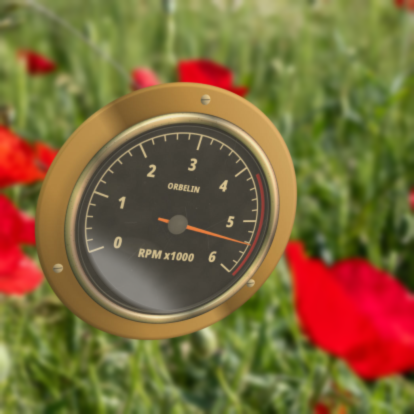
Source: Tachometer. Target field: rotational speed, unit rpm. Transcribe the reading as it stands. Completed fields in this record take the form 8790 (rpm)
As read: 5400 (rpm)
